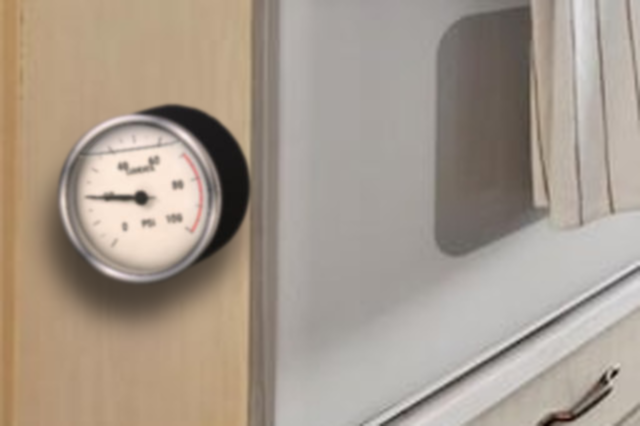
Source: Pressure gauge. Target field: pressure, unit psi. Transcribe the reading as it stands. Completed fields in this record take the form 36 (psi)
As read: 20 (psi)
